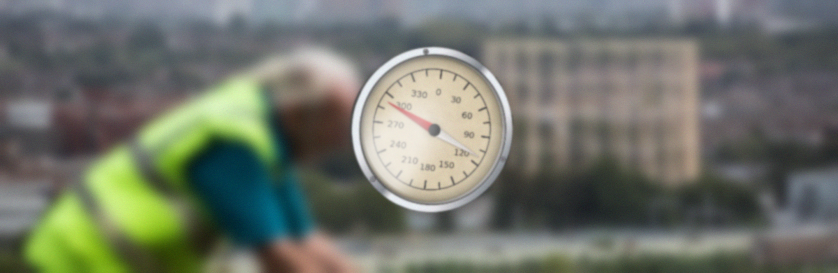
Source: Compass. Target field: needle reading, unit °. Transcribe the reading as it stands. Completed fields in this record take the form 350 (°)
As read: 292.5 (°)
